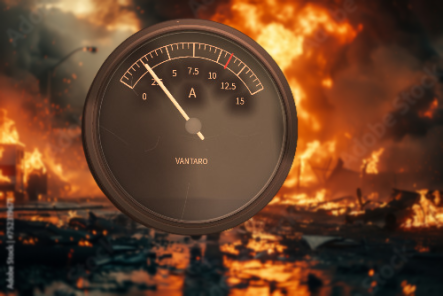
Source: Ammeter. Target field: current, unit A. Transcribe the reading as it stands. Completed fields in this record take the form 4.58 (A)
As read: 2.5 (A)
